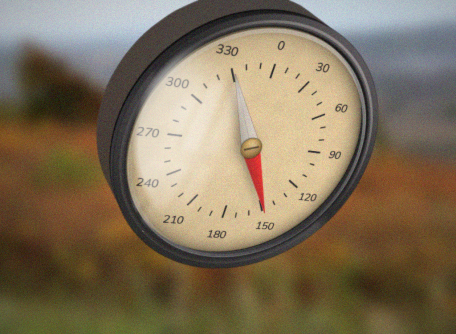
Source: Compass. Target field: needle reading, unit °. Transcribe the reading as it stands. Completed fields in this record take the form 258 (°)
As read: 150 (°)
